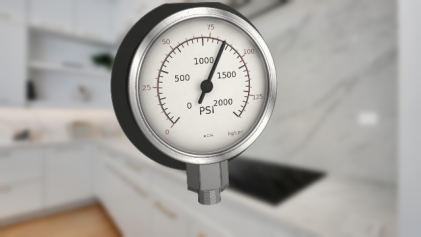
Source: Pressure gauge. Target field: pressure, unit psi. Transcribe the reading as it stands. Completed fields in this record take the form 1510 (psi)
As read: 1200 (psi)
